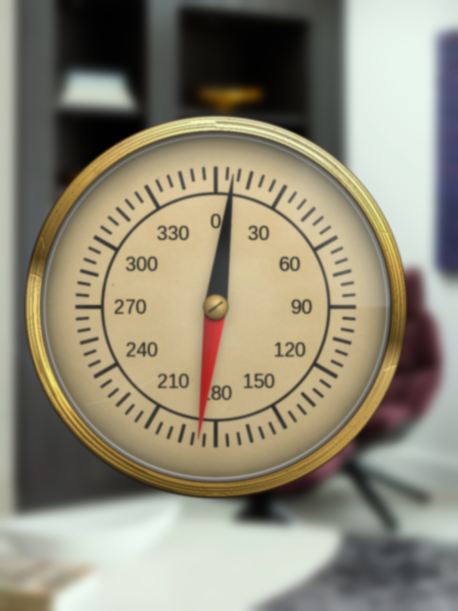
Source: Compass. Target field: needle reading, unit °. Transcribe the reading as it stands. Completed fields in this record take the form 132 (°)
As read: 187.5 (°)
